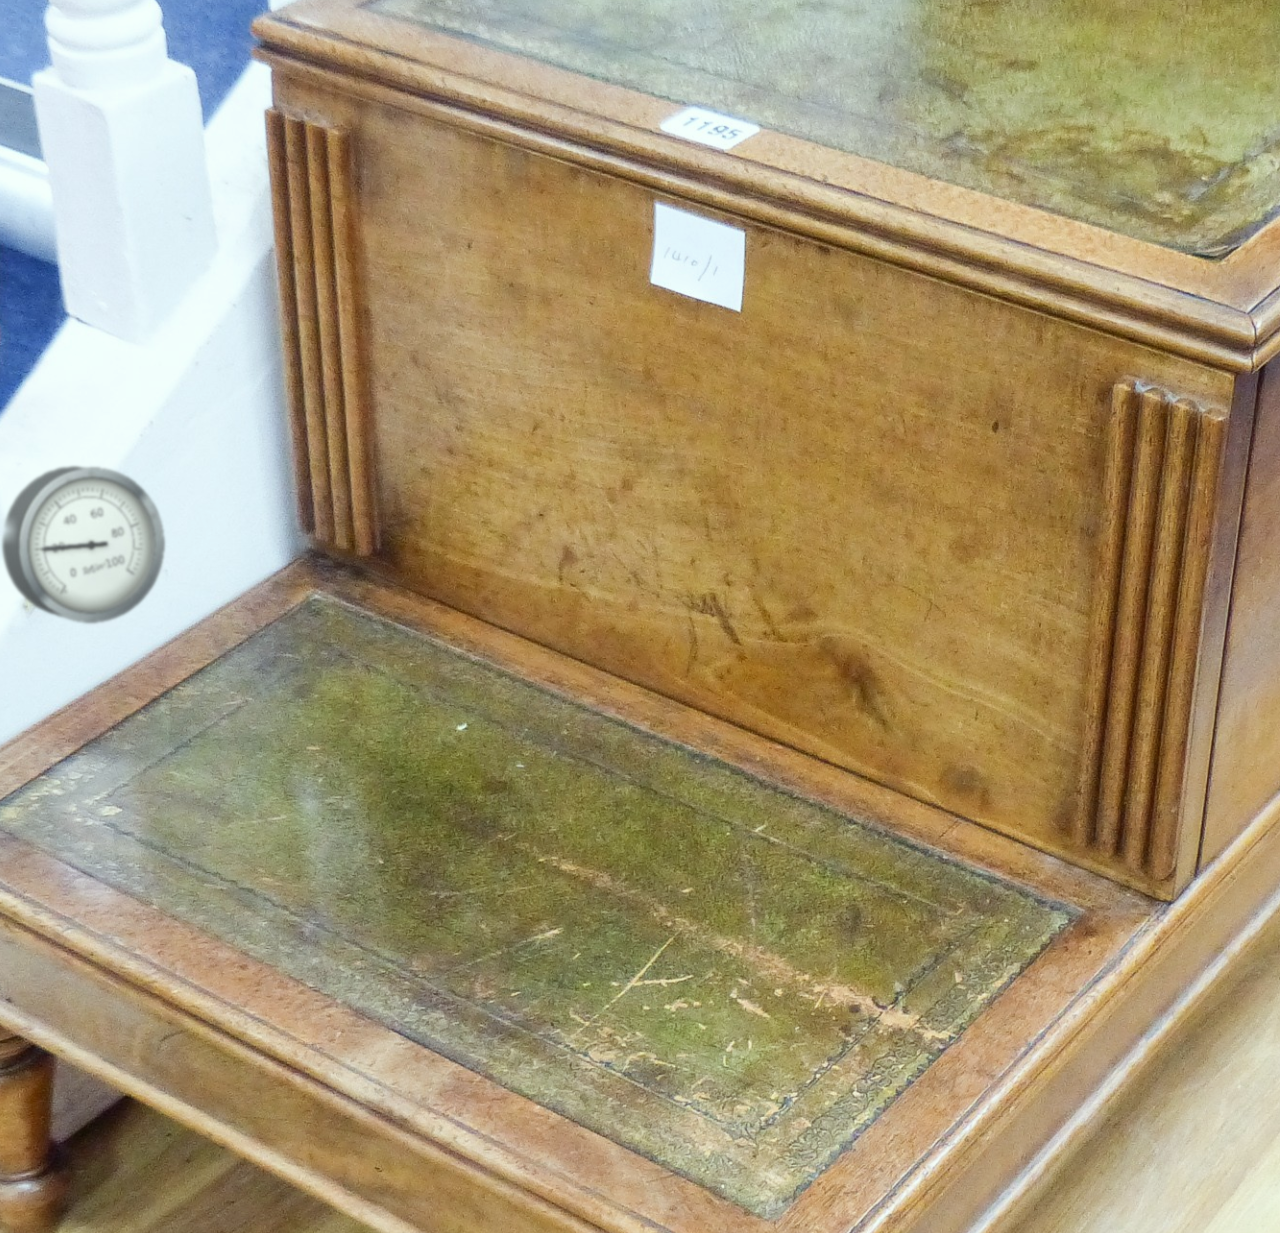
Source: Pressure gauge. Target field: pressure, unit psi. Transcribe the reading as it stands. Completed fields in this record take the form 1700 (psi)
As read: 20 (psi)
